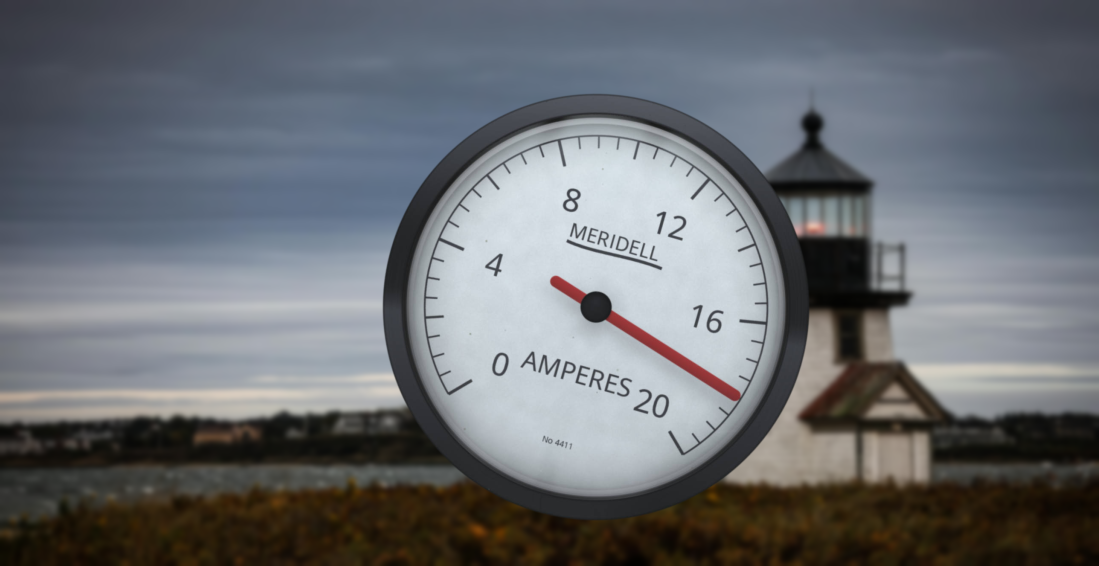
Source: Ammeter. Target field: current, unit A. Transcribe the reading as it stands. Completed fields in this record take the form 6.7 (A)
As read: 18 (A)
